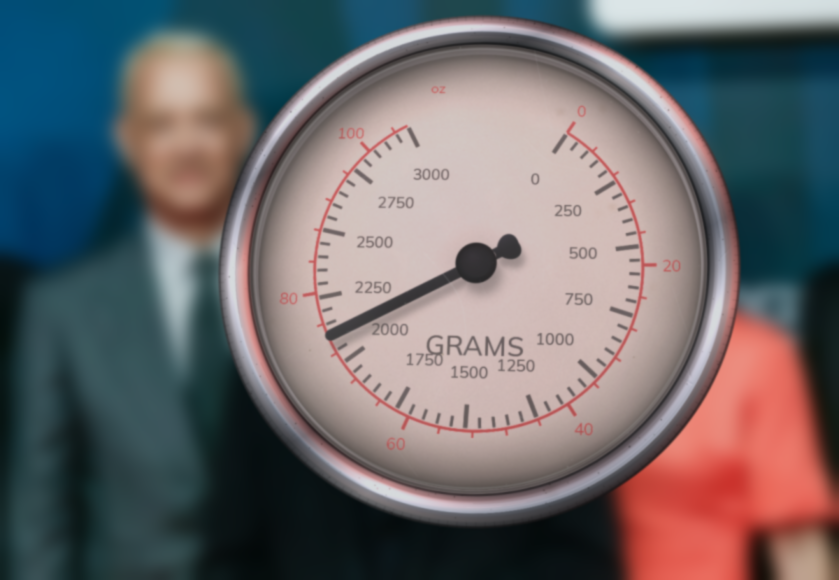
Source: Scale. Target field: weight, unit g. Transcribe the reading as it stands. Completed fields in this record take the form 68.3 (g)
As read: 2100 (g)
